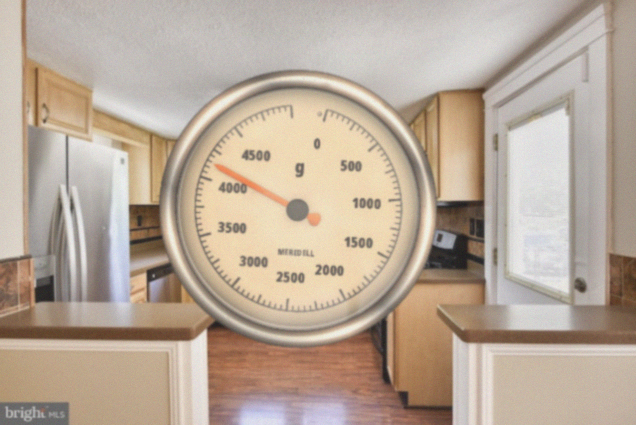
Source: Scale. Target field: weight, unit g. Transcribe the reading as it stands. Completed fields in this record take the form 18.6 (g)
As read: 4150 (g)
